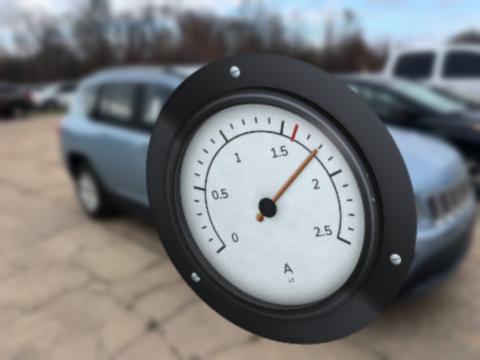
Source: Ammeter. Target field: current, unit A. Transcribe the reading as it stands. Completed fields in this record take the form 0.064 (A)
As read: 1.8 (A)
